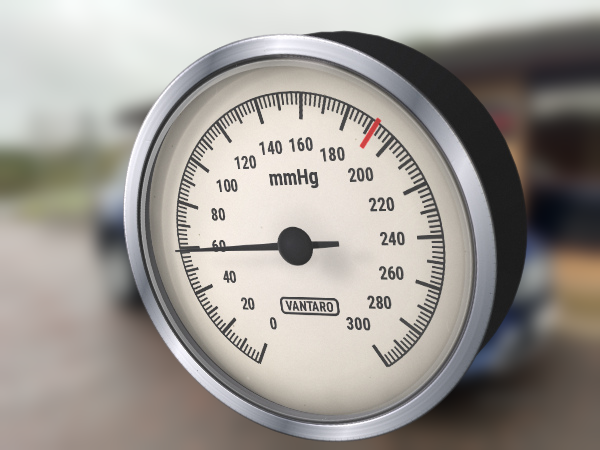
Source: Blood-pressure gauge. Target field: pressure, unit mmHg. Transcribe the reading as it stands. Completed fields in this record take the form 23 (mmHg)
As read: 60 (mmHg)
